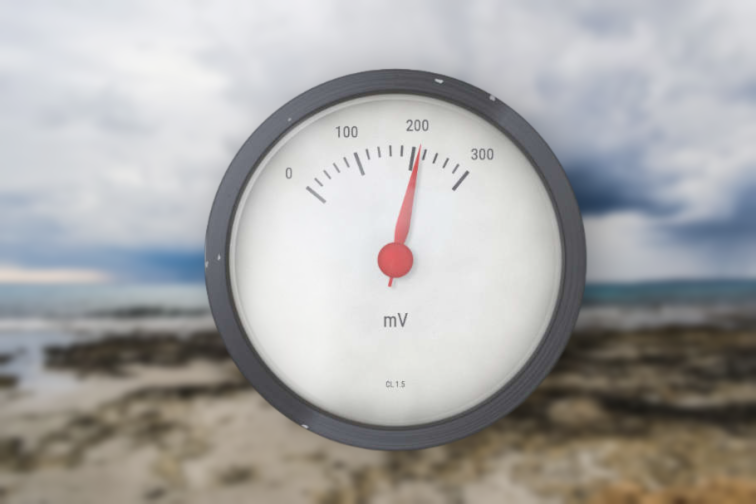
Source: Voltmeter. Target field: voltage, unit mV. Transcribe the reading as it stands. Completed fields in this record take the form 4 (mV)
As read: 210 (mV)
